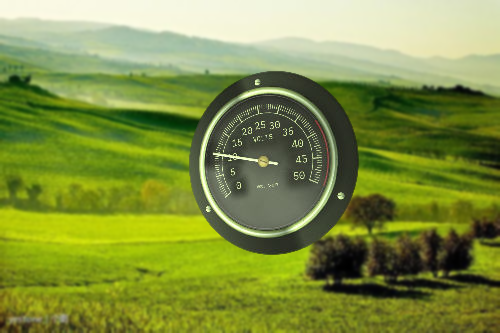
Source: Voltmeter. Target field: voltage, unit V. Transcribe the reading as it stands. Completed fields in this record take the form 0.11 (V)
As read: 10 (V)
